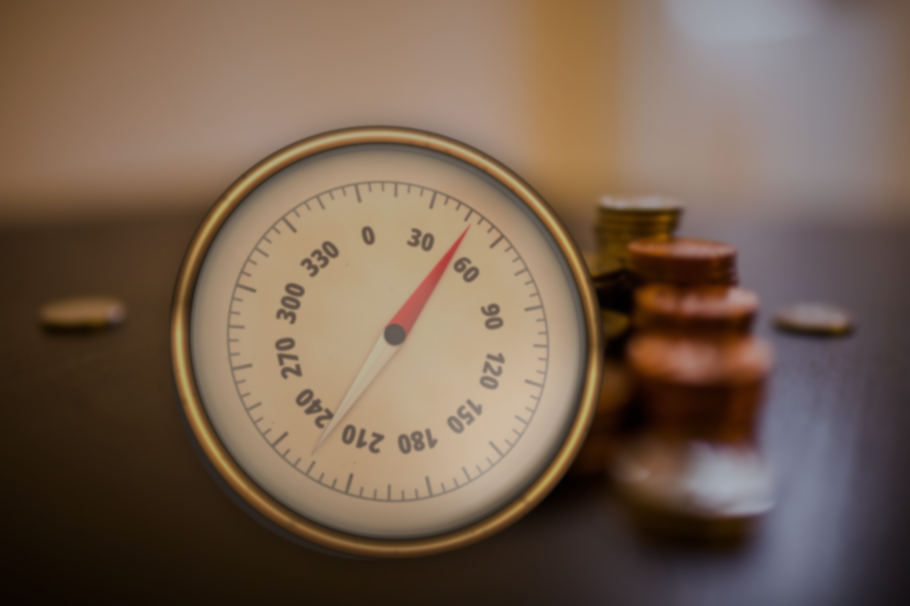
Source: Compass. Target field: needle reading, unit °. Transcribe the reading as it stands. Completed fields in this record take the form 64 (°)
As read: 47.5 (°)
